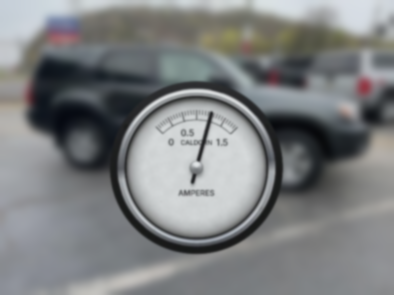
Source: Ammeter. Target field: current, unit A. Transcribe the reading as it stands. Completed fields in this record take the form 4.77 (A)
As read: 1 (A)
